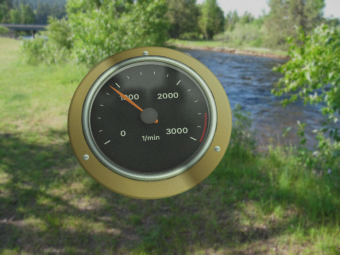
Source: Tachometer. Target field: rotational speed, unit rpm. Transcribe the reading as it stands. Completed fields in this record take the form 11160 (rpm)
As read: 900 (rpm)
